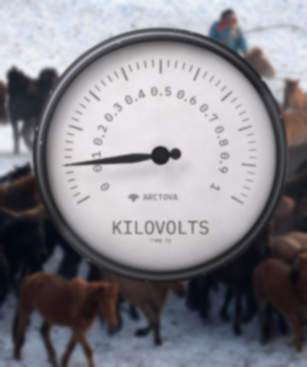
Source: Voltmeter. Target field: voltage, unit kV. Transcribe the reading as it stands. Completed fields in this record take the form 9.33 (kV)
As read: 0.1 (kV)
